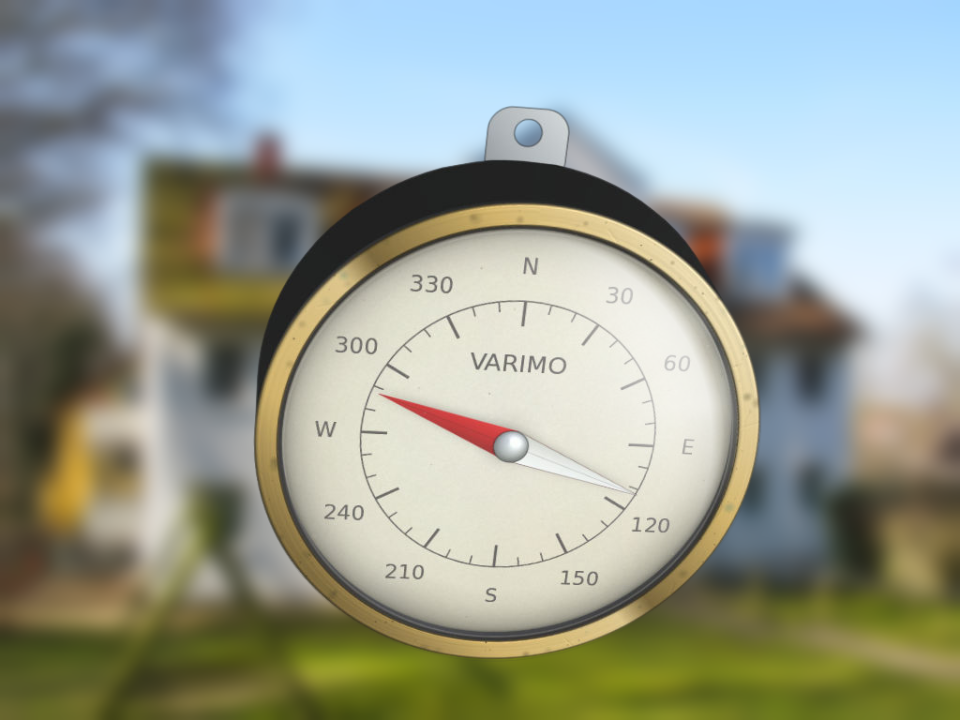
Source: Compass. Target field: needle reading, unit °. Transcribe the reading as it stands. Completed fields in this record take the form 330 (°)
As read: 290 (°)
